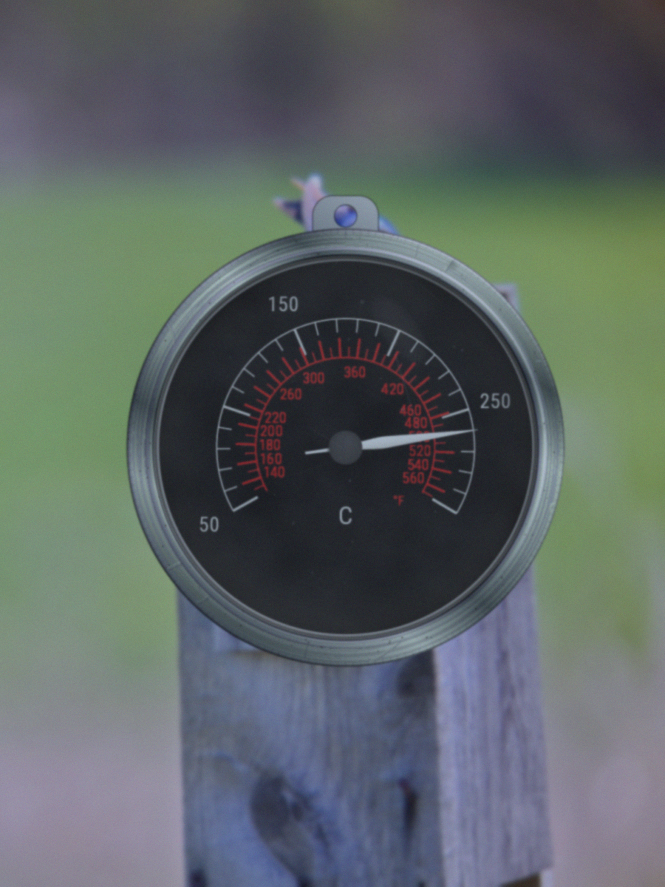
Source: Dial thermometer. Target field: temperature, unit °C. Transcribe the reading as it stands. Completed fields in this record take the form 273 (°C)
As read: 260 (°C)
